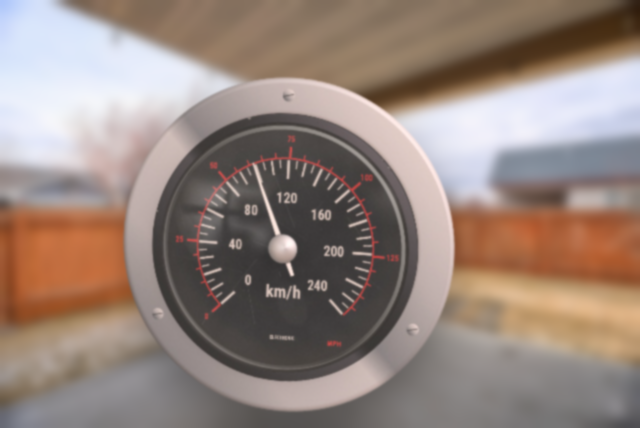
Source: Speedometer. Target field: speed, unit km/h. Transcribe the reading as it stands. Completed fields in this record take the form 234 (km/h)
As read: 100 (km/h)
